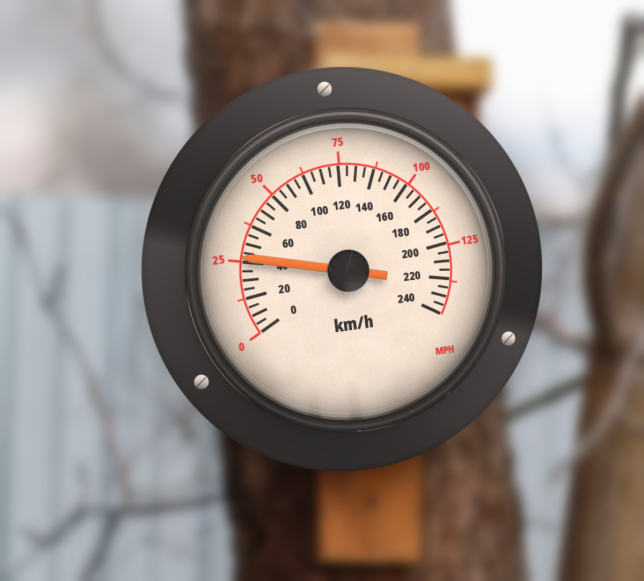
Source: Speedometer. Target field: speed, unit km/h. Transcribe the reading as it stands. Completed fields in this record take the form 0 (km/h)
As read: 42.5 (km/h)
